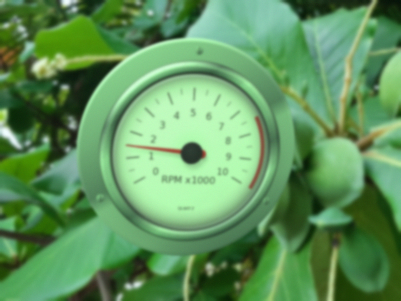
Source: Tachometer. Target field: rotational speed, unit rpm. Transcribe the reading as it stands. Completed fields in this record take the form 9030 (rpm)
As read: 1500 (rpm)
